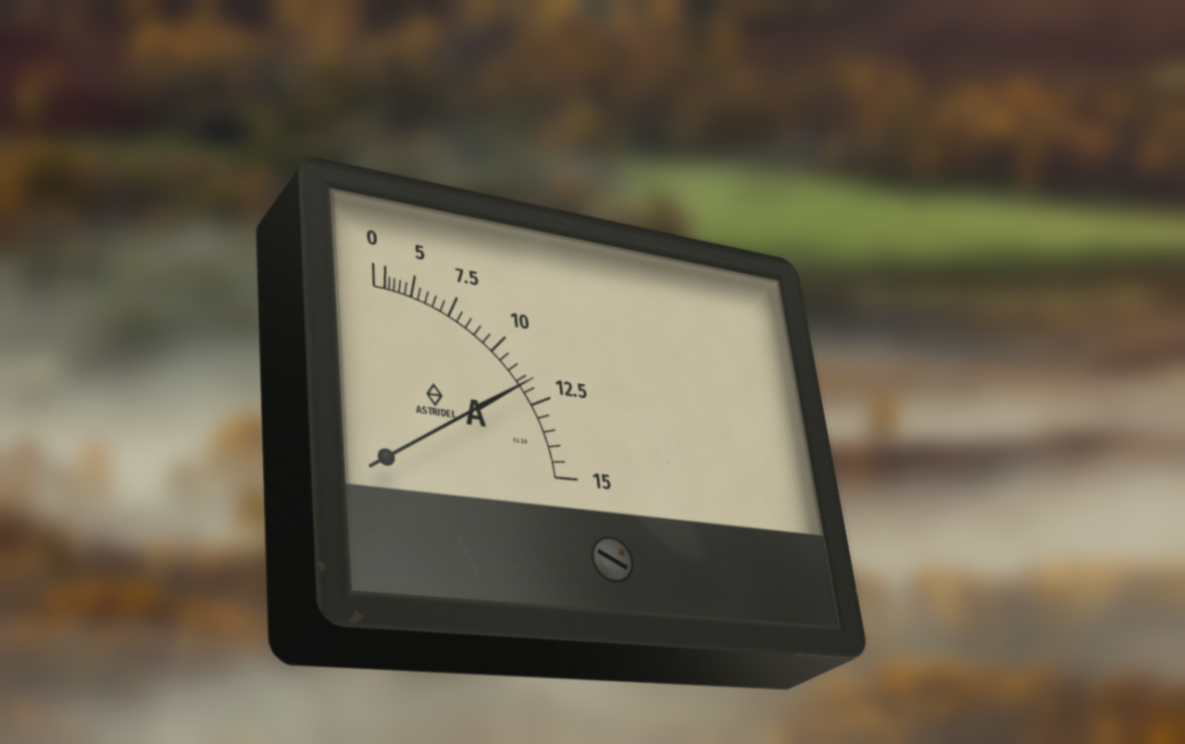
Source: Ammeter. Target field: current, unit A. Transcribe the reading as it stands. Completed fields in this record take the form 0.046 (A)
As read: 11.75 (A)
